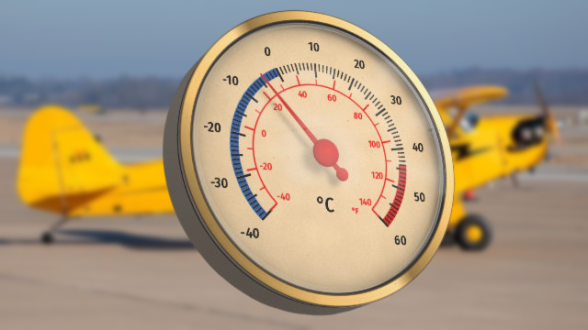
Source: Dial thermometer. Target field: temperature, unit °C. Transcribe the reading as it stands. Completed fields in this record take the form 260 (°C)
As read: -5 (°C)
